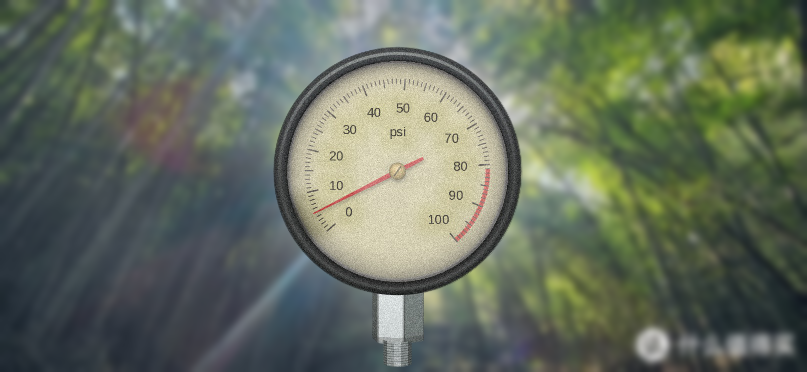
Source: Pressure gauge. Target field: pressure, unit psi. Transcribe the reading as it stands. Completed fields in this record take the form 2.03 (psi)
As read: 5 (psi)
